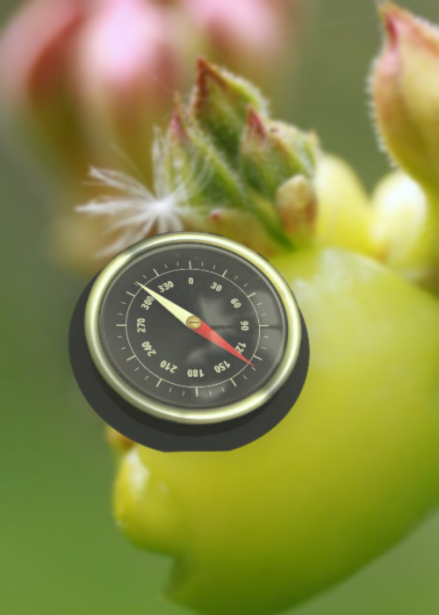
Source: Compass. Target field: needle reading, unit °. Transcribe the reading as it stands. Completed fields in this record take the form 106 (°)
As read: 130 (°)
